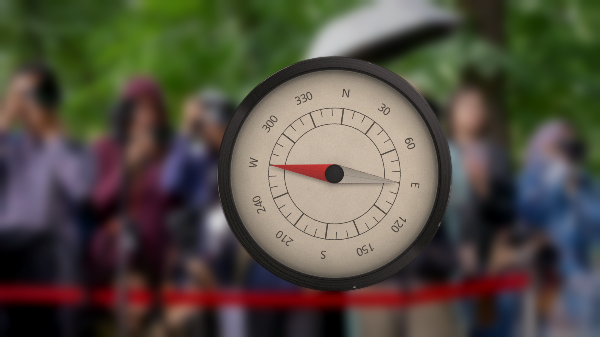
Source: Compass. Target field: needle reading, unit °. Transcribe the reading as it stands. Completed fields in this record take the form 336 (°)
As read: 270 (°)
